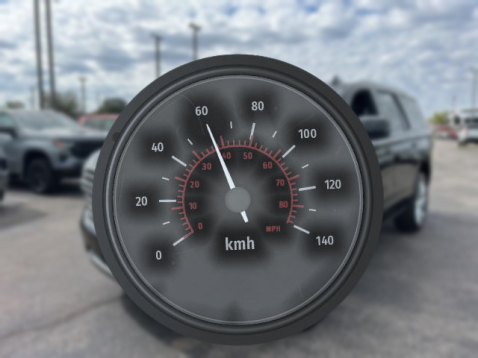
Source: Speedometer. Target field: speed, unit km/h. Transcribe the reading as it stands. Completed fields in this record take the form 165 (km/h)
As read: 60 (km/h)
